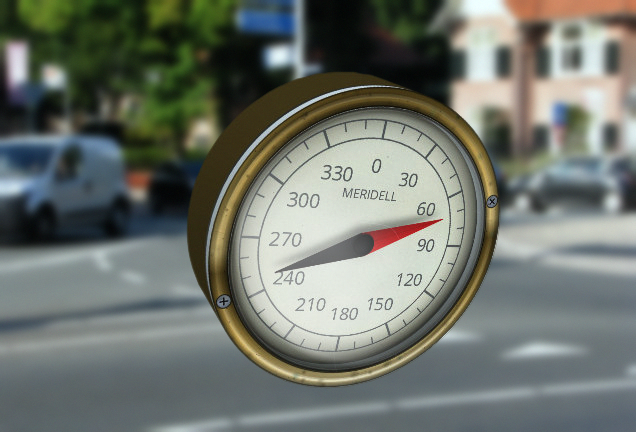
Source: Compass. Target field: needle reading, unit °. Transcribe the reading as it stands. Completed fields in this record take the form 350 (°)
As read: 70 (°)
